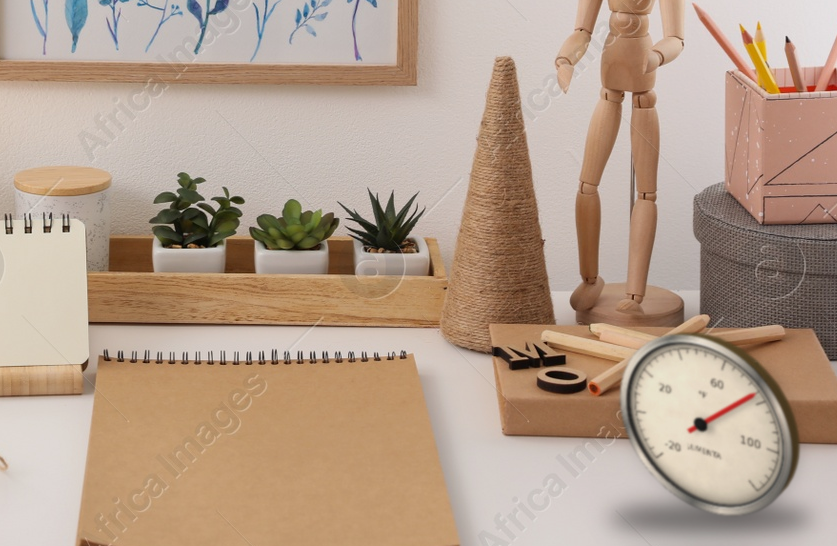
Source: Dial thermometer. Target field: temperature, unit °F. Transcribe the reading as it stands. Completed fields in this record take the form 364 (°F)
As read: 76 (°F)
